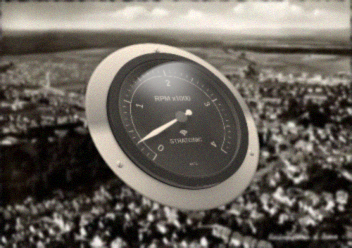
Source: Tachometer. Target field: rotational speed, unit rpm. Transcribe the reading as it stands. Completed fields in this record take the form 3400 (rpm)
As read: 300 (rpm)
